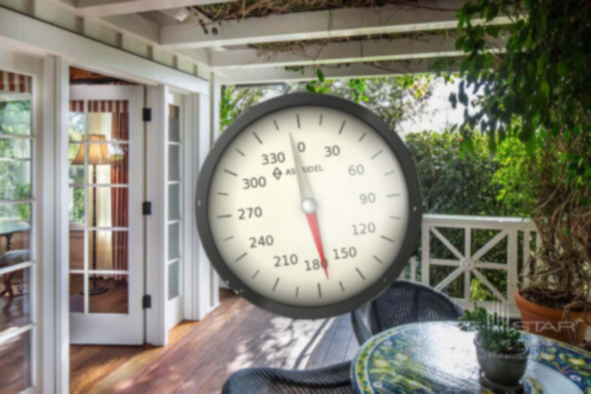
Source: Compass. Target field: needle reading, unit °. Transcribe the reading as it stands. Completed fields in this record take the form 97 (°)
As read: 172.5 (°)
